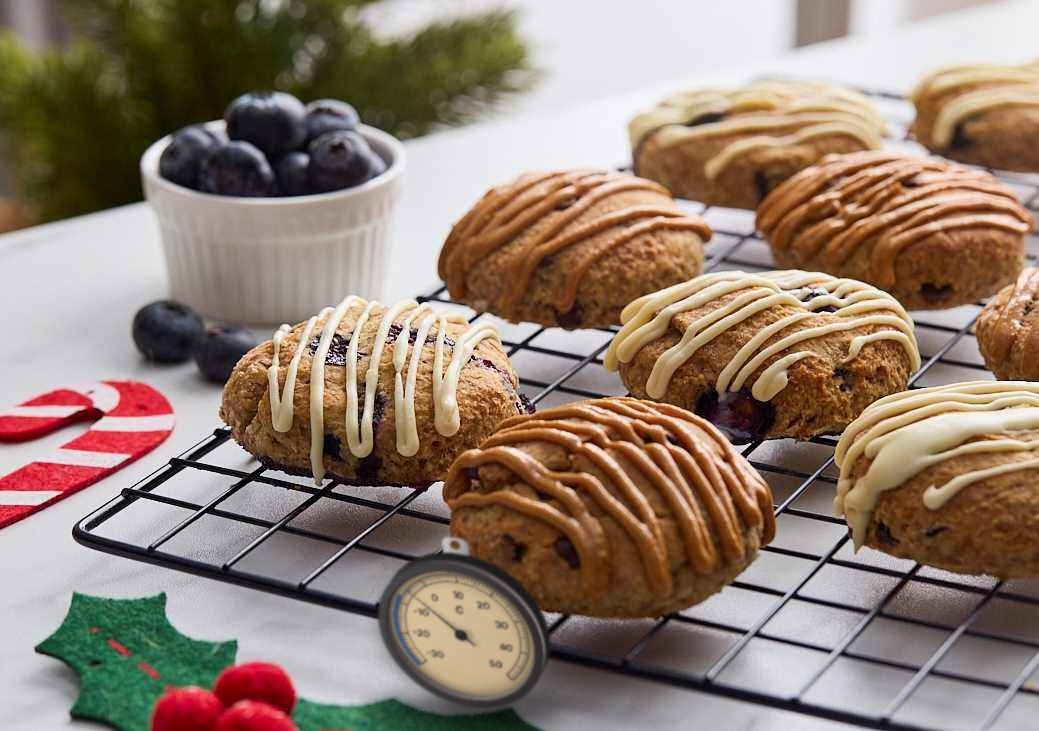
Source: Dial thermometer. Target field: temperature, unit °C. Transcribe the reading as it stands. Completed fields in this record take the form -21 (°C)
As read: -5 (°C)
